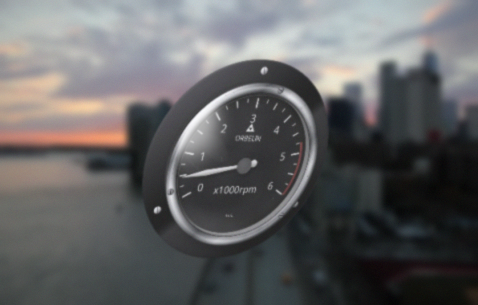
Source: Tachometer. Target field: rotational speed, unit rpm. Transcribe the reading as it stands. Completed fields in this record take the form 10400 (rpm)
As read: 500 (rpm)
